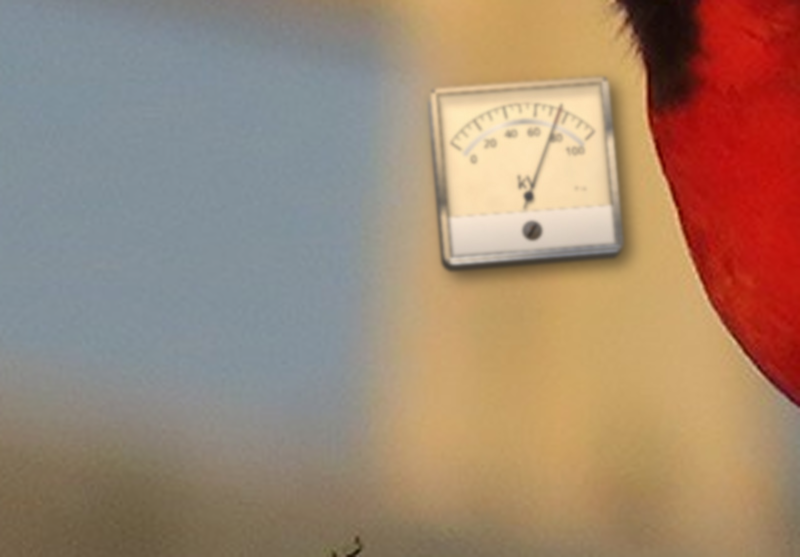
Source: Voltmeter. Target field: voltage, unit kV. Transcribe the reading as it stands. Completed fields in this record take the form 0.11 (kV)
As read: 75 (kV)
